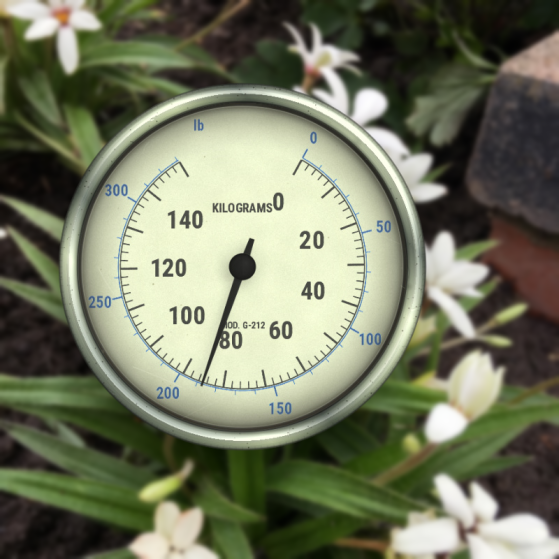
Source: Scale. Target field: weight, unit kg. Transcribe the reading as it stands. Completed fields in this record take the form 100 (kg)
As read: 85 (kg)
